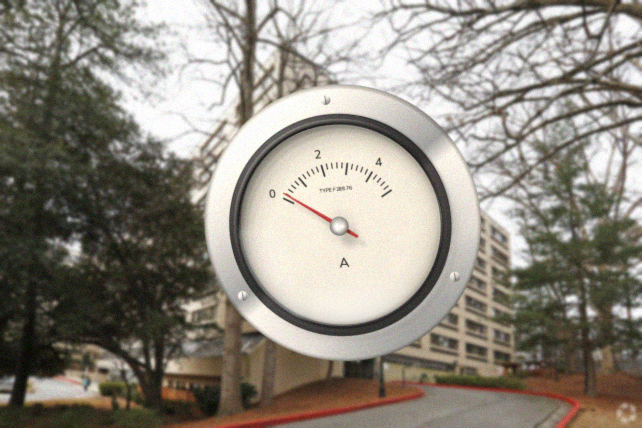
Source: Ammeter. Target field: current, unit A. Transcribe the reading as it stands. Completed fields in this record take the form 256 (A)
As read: 0.2 (A)
